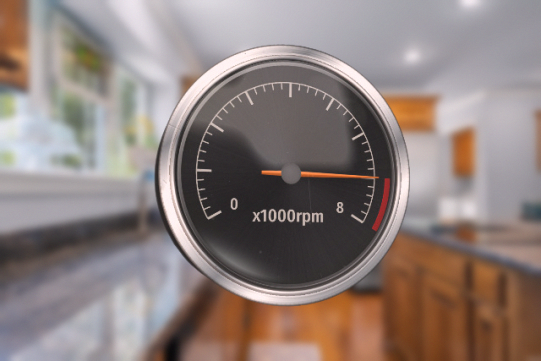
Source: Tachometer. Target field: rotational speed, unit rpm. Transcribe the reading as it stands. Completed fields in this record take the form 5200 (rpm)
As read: 7000 (rpm)
